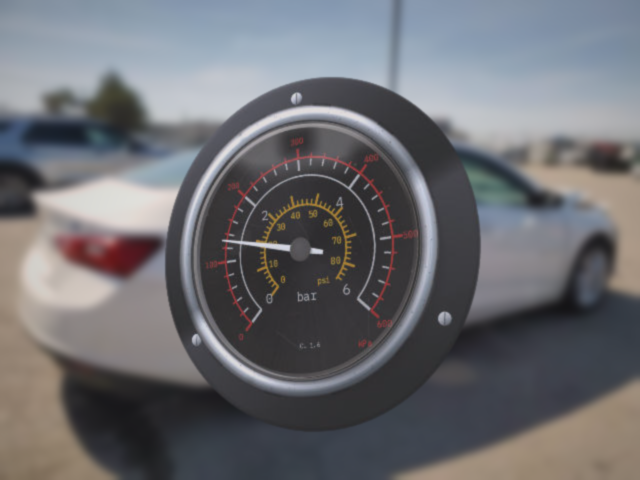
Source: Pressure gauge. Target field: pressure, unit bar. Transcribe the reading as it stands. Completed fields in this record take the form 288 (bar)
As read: 1.3 (bar)
